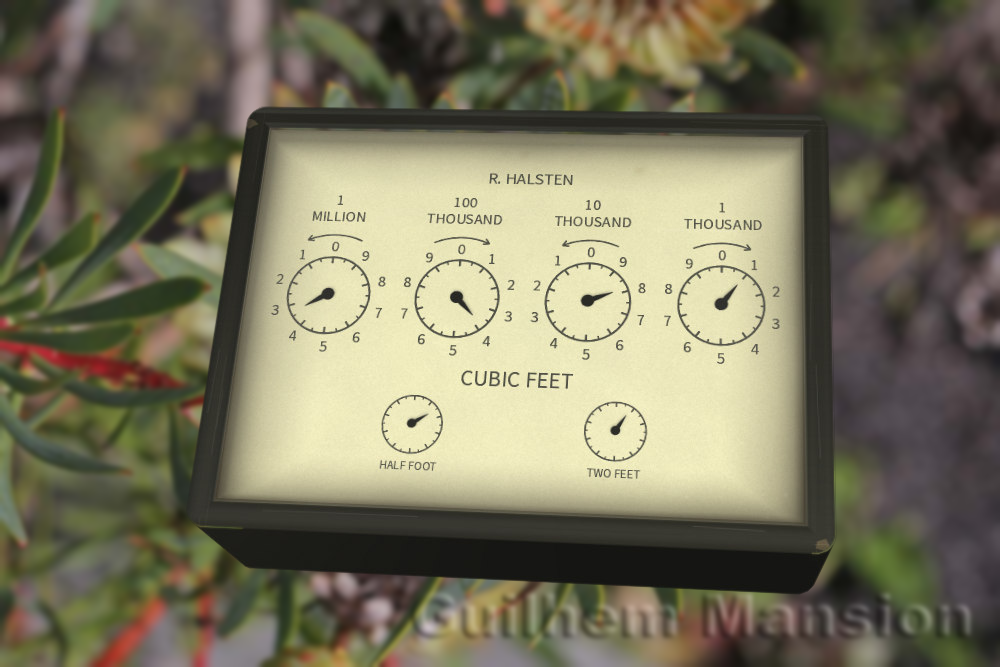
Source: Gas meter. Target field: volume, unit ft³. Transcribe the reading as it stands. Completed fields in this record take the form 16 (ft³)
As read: 338100 (ft³)
